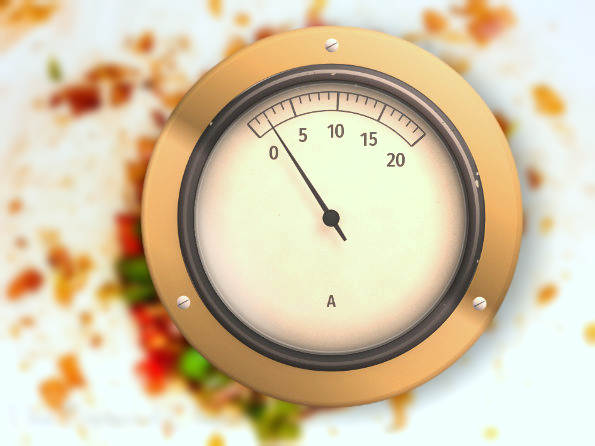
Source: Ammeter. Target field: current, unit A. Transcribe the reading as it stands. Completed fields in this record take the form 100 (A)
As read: 2 (A)
